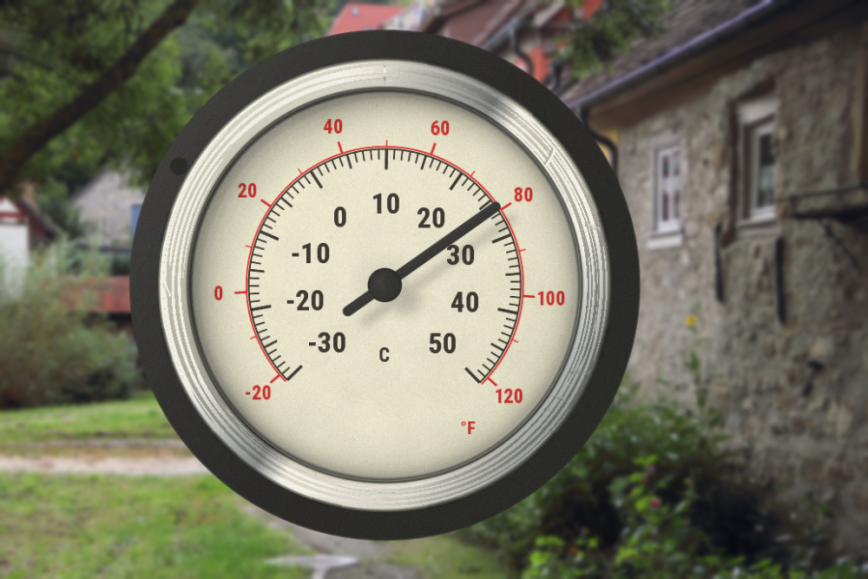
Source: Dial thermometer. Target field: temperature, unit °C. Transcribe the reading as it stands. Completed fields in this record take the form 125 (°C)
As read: 26 (°C)
